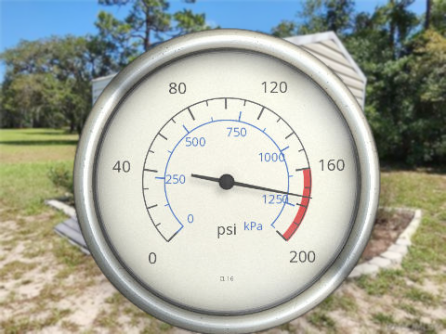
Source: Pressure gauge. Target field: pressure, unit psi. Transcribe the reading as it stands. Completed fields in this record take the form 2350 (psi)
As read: 175 (psi)
